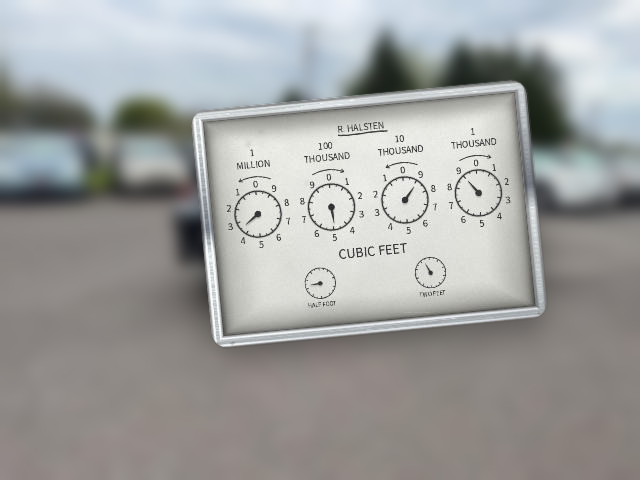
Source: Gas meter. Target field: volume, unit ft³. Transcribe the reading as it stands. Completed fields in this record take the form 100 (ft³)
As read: 348900 (ft³)
